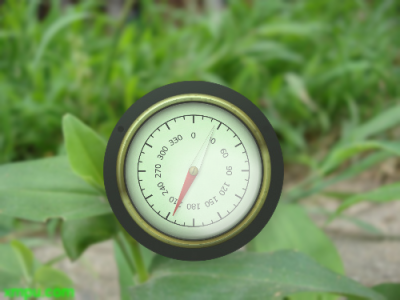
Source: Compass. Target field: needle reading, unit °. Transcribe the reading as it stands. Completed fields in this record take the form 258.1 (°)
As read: 205 (°)
